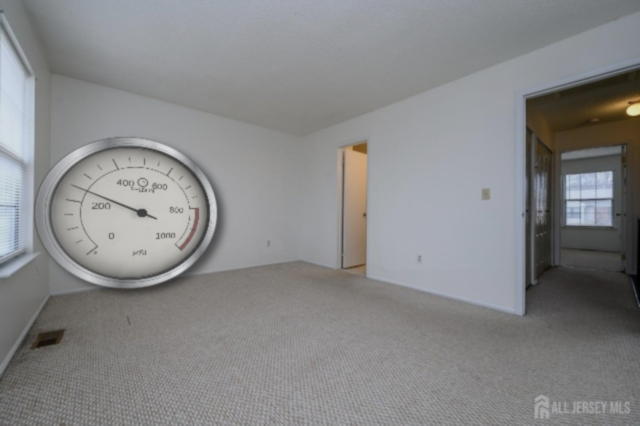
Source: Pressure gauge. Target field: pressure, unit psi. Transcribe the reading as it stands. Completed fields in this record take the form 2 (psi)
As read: 250 (psi)
